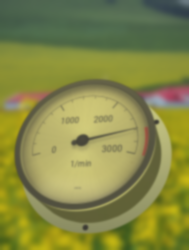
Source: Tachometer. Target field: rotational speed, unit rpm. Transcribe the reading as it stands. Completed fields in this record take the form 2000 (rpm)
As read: 2600 (rpm)
